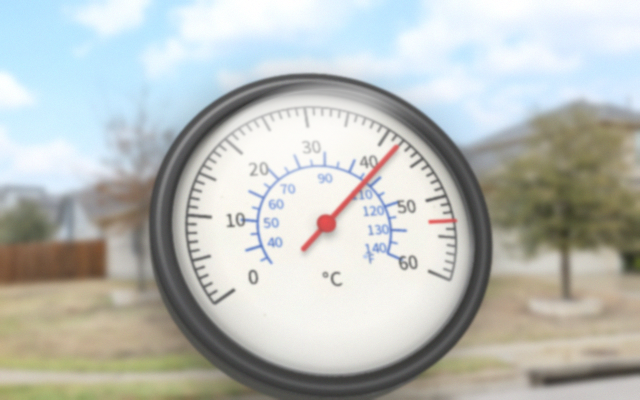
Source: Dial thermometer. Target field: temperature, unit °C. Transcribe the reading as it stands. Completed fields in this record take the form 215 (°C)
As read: 42 (°C)
